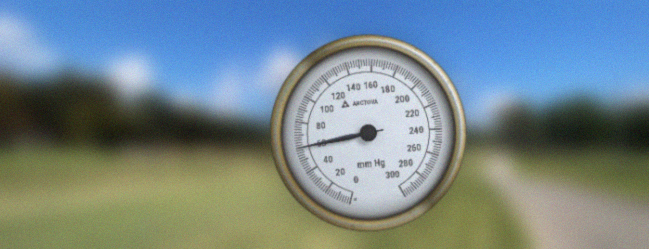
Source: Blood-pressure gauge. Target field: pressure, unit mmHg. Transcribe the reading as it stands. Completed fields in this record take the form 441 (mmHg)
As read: 60 (mmHg)
